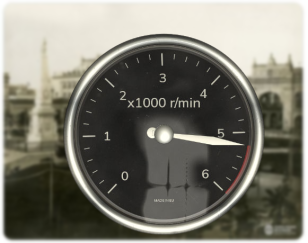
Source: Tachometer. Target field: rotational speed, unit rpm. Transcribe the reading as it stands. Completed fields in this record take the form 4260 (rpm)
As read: 5200 (rpm)
